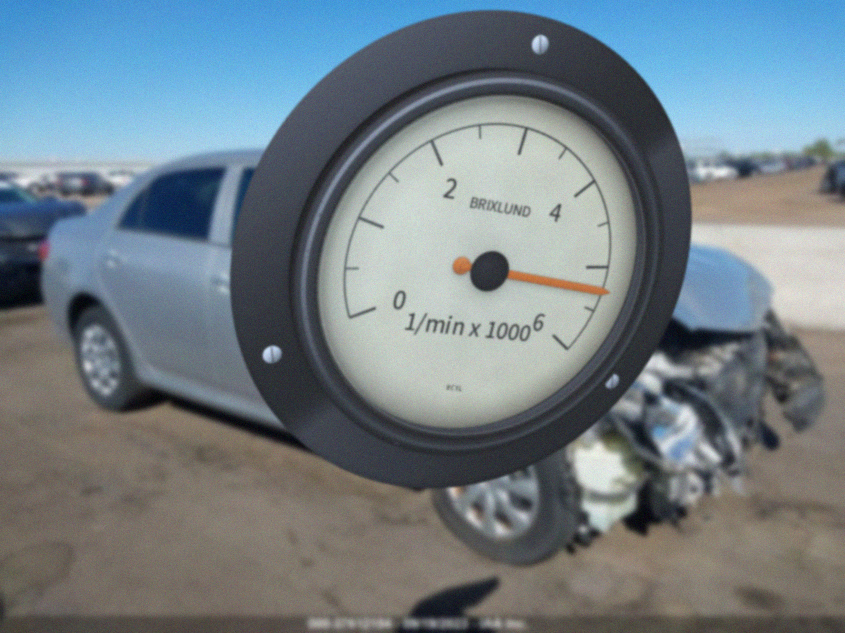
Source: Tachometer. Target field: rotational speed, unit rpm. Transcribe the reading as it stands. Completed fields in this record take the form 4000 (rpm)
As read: 5250 (rpm)
